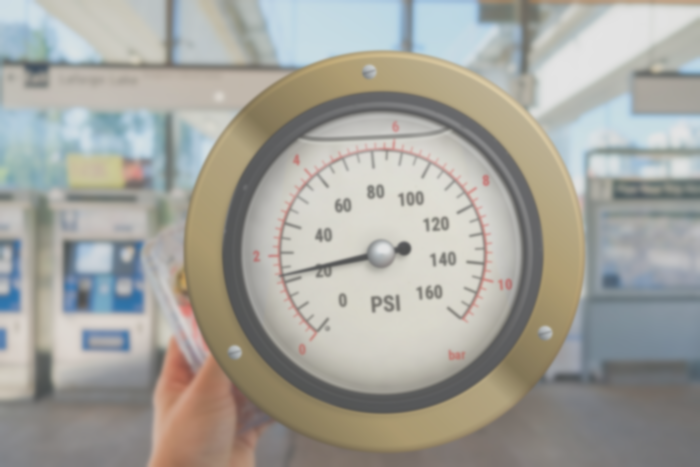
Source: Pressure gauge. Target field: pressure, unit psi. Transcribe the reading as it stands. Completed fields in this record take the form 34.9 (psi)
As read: 22.5 (psi)
